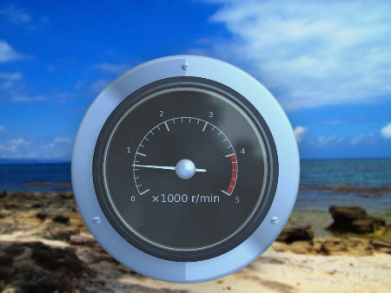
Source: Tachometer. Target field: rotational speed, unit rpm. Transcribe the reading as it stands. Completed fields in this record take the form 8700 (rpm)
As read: 700 (rpm)
